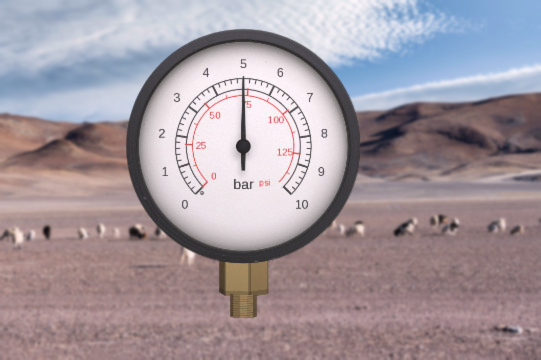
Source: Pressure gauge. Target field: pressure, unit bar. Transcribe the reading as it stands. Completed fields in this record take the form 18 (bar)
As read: 5 (bar)
